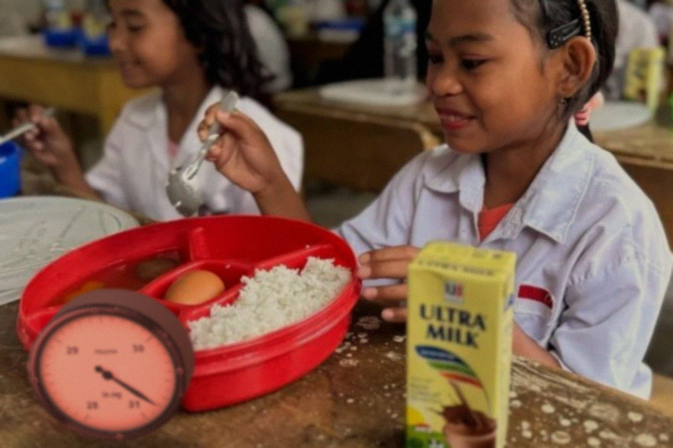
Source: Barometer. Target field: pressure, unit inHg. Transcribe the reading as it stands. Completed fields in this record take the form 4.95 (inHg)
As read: 30.8 (inHg)
